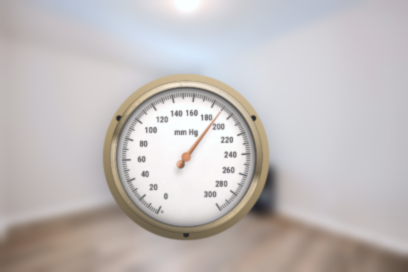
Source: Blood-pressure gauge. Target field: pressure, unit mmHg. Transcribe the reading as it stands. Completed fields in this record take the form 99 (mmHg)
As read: 190 (mmHg)
